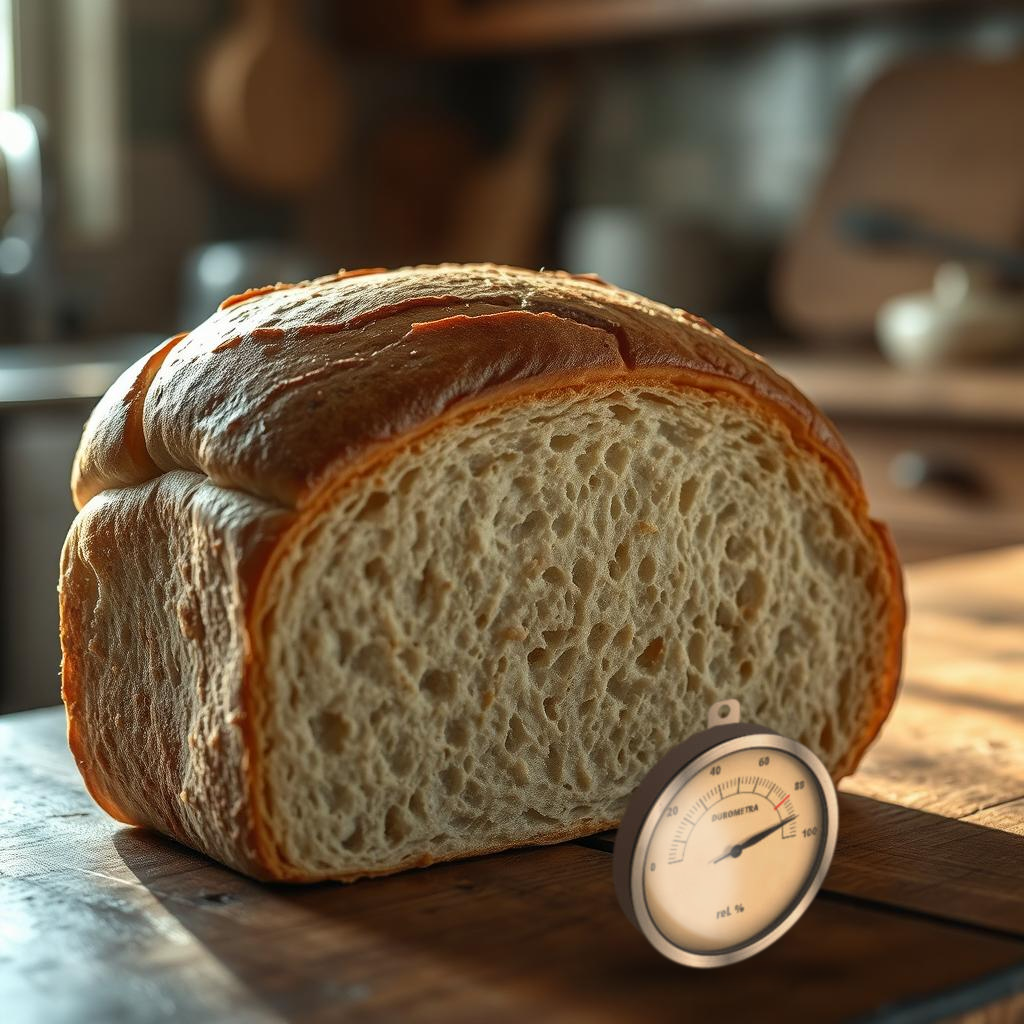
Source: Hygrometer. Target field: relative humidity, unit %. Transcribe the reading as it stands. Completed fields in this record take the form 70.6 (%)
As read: 90 (%)
